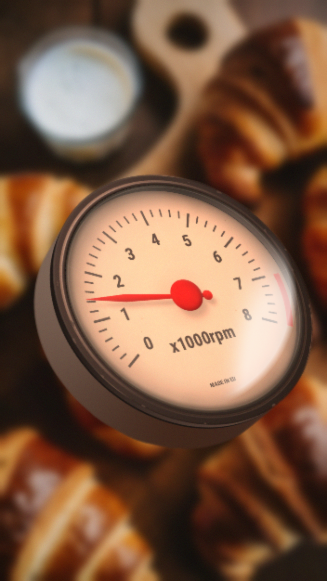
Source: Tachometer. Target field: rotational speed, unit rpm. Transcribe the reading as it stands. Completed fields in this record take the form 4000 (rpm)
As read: 1400 (rpm)
